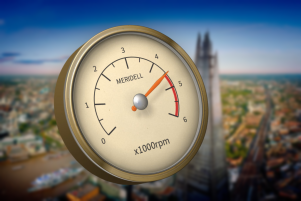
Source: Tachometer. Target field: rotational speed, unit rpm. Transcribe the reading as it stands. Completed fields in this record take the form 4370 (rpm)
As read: 4500 (rpm)
